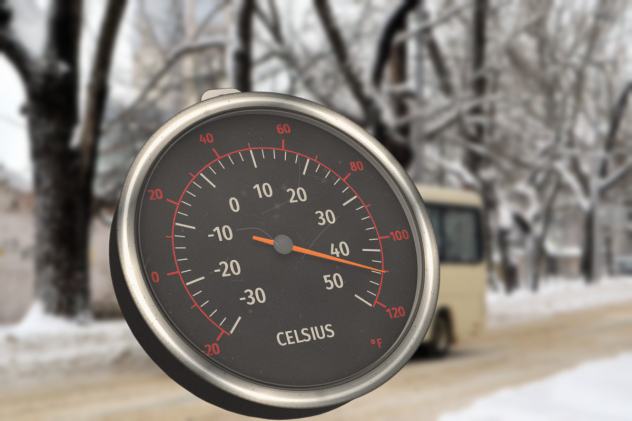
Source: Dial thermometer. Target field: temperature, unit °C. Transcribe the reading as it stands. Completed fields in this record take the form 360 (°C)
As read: 44 (°C)
